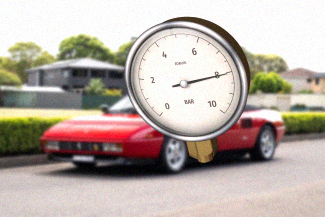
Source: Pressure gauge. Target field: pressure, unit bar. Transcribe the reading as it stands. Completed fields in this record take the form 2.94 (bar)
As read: 8 (bar)
